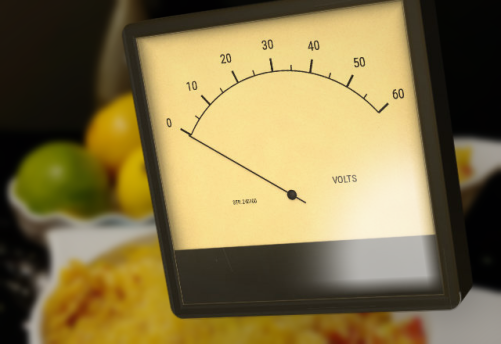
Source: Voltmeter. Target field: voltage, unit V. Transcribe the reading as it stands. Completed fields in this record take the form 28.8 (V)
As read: 0 (V)
